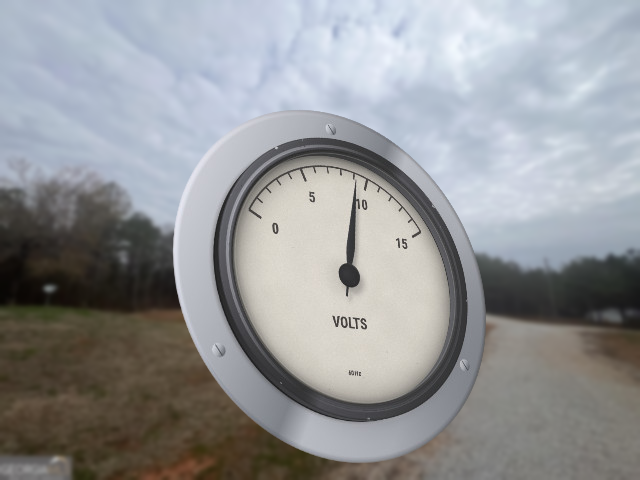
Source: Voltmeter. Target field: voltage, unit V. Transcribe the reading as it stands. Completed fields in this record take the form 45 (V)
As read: 9 (V)
